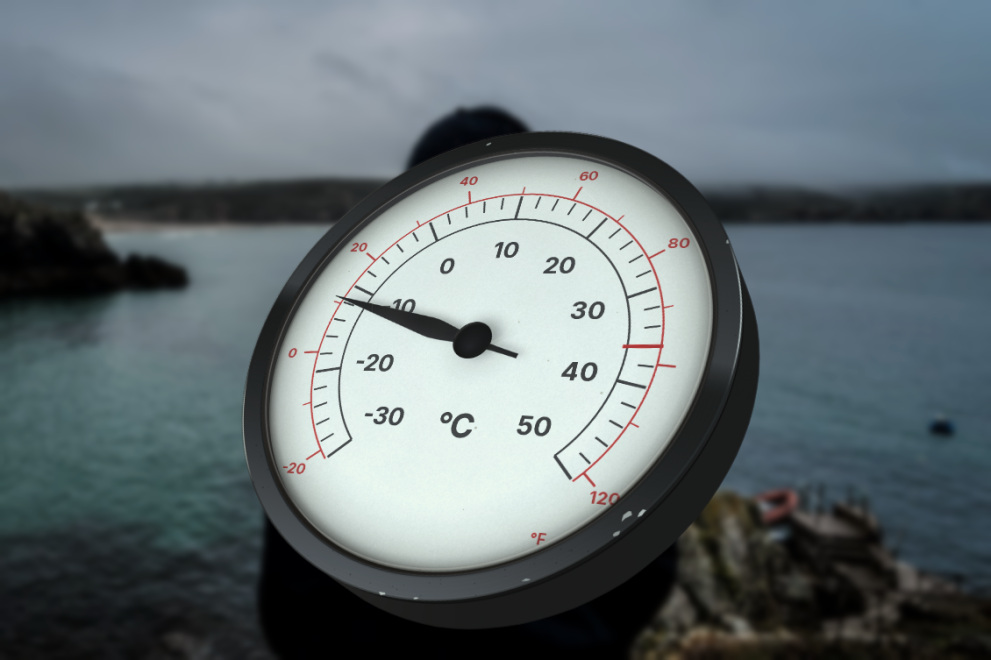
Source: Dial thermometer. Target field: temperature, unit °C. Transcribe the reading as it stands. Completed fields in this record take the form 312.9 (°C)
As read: -12 (°C)
